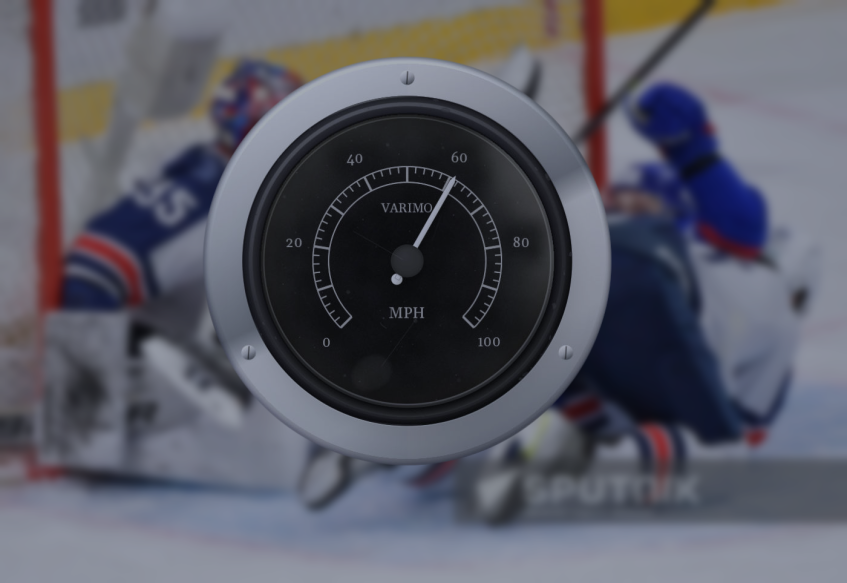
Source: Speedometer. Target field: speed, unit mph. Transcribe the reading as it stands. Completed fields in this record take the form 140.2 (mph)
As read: 61 (mph)
